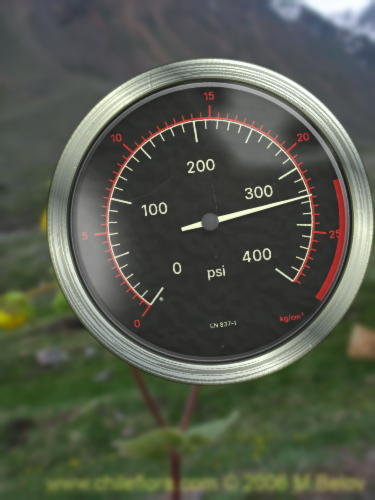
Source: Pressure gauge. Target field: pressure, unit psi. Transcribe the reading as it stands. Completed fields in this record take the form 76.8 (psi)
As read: 325 (psi)
